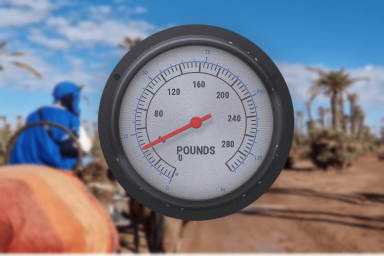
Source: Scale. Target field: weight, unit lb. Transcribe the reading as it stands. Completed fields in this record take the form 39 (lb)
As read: 40 (lb)
